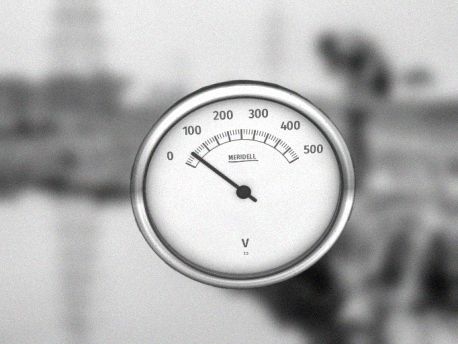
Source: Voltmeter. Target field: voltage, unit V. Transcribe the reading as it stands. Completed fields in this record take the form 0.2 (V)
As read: 50 (V)
